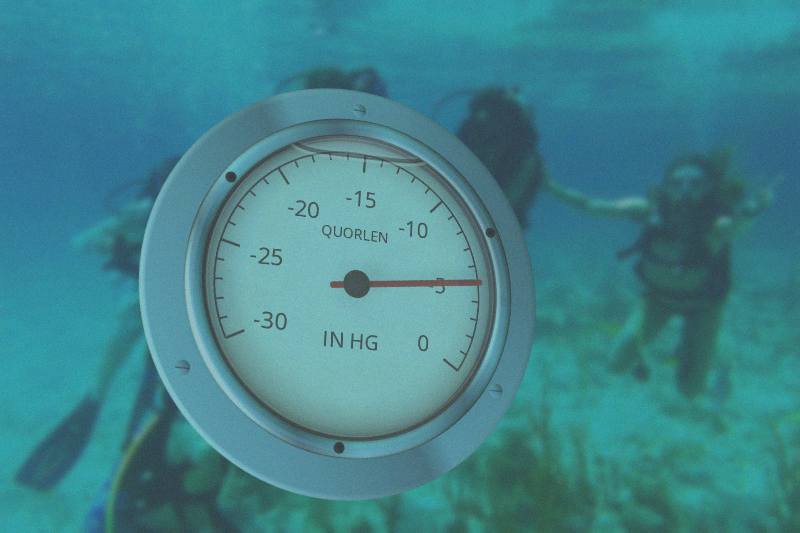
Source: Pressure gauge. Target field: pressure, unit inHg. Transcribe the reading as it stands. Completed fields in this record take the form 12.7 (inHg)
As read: -5 (inHg)
